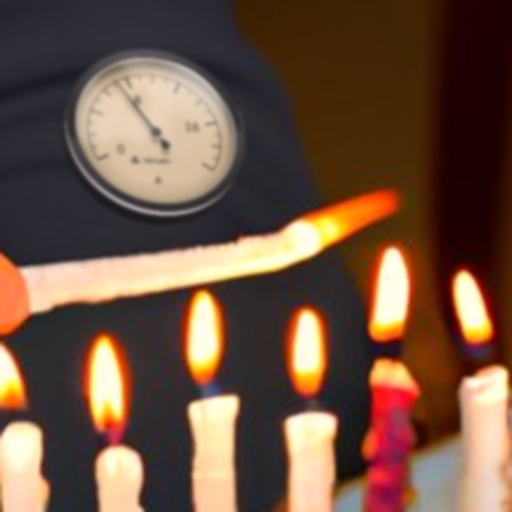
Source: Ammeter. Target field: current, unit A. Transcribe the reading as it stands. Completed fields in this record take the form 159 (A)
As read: 7 (A)
